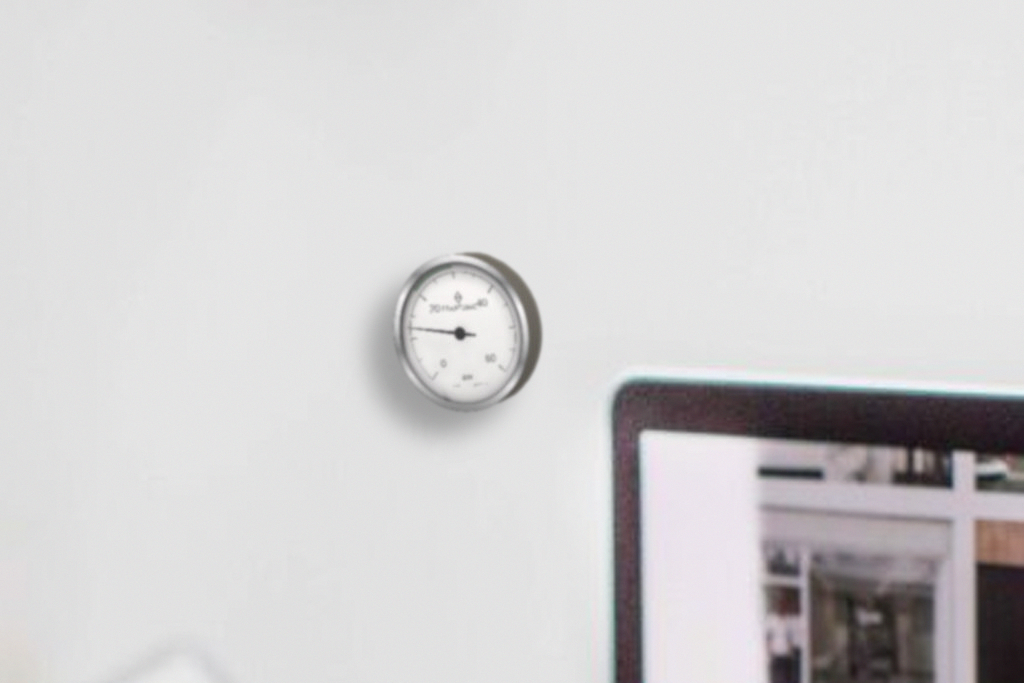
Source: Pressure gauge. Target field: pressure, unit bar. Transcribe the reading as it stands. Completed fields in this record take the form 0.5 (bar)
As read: 12.5 (bar)
